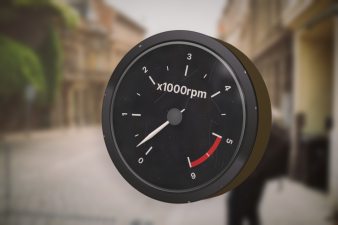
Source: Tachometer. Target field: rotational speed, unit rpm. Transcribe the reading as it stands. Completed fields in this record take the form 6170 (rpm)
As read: 250 (rpm)
